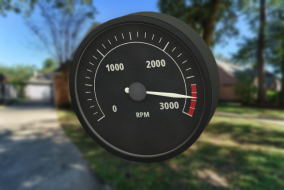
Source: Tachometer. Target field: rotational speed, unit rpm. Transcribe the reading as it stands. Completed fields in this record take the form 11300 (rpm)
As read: 2750 (rpm)
